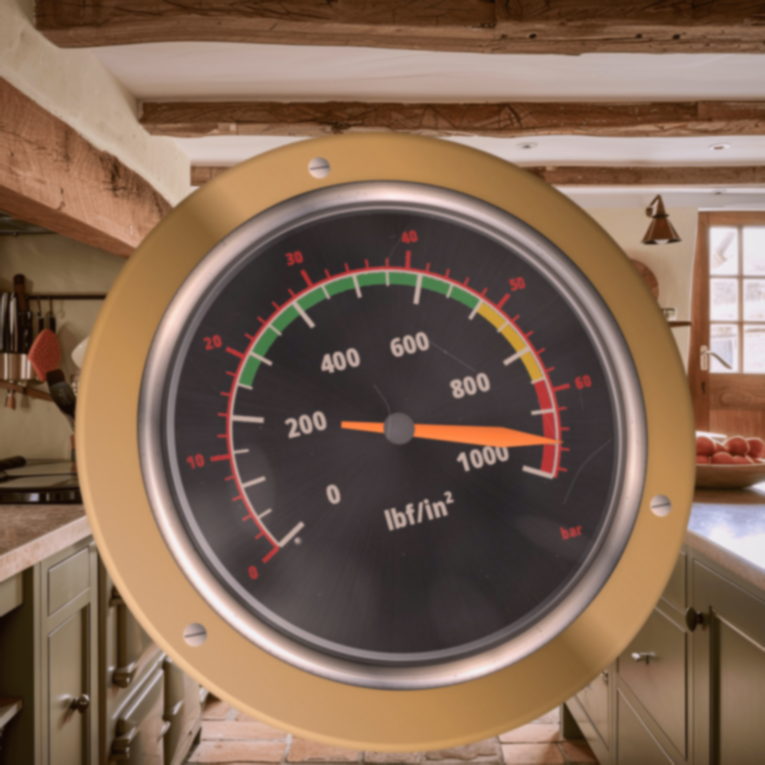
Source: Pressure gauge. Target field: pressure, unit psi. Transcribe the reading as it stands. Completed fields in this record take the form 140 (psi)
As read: 950 (psi)
